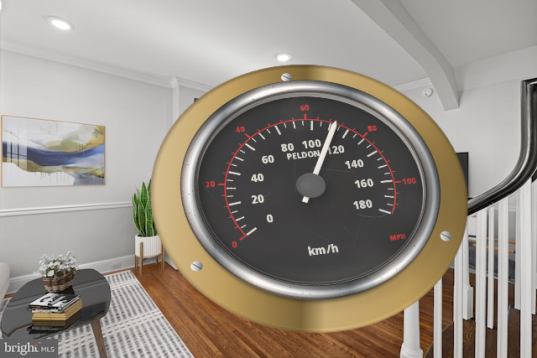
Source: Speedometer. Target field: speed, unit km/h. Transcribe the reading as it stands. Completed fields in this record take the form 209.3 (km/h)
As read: 112.5 (km/h)
